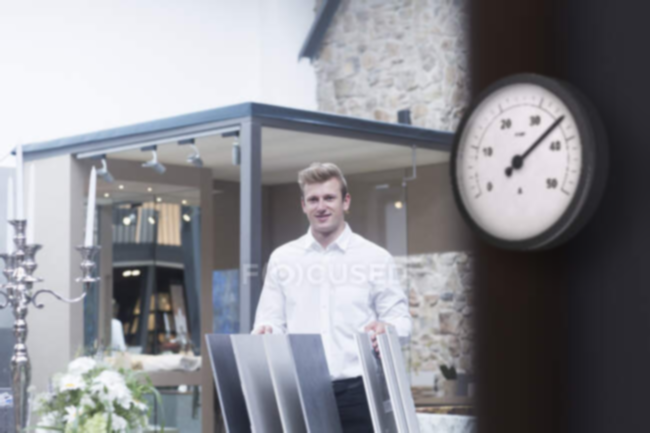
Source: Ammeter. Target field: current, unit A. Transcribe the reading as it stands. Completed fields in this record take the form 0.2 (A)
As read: 36 (A)
